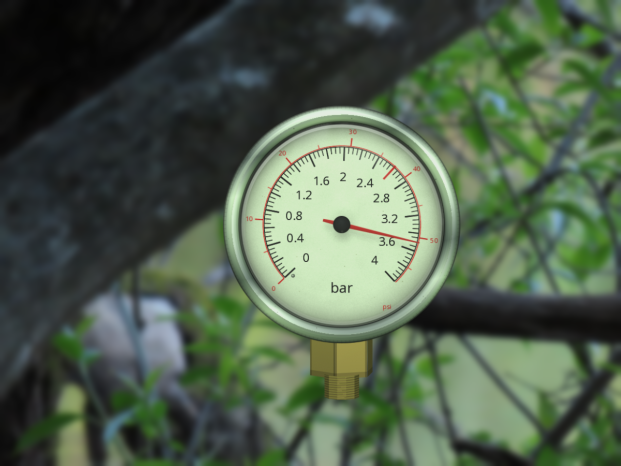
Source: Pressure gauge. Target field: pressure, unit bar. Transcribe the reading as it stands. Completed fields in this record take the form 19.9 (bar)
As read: 3.5 (bar)
